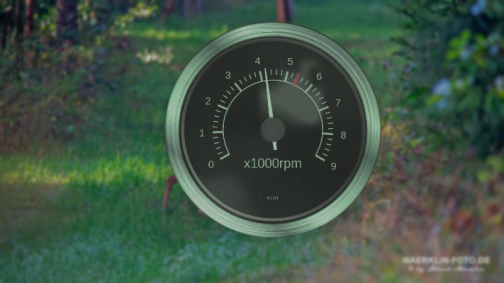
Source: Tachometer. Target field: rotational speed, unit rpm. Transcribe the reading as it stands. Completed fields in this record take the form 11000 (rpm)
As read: 4200 (rpm)
